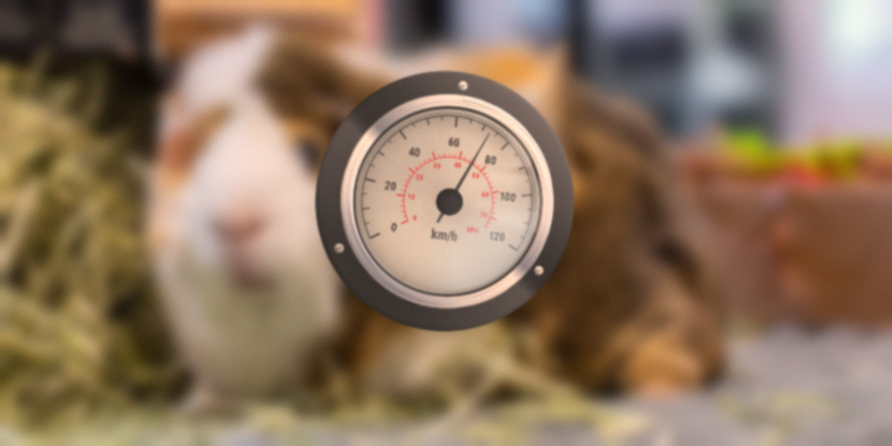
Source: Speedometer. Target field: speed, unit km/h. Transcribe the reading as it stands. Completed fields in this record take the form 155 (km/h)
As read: 72.5 (km/h)
